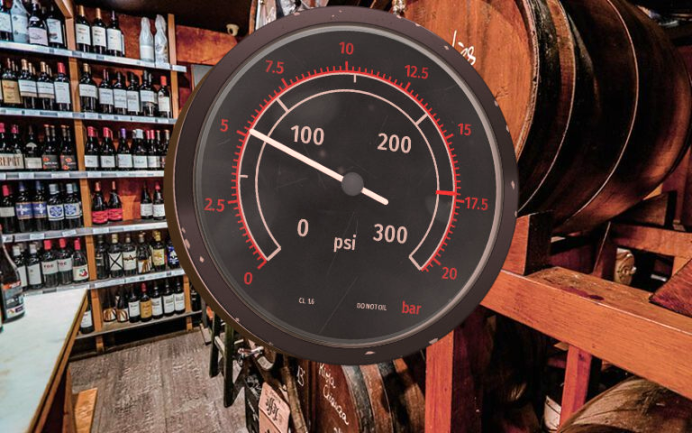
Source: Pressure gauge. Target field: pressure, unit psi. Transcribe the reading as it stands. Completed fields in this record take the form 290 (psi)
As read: 75 (psi)
